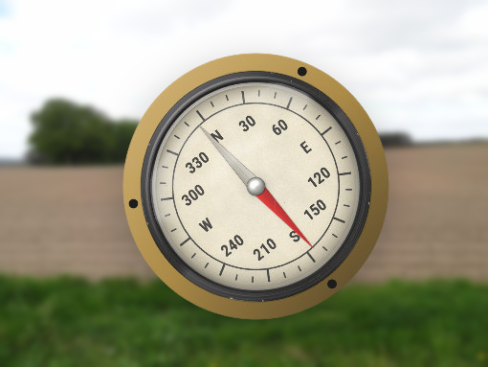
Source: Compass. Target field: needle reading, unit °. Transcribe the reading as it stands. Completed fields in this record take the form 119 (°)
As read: 175 (°)
